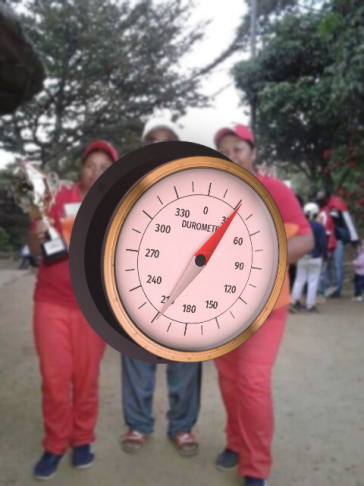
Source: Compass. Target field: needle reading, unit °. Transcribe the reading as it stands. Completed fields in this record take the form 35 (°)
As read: 30 (°)
